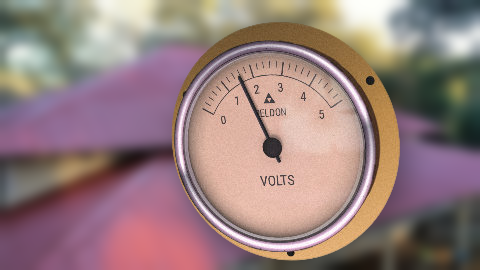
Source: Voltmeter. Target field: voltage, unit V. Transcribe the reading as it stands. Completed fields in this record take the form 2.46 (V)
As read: 1.6 (V)
